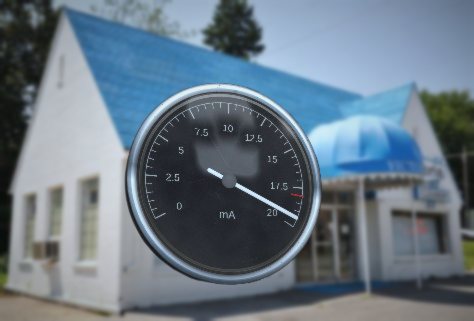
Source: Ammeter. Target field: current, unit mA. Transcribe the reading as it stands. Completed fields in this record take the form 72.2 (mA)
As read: 19.5 (mA)
